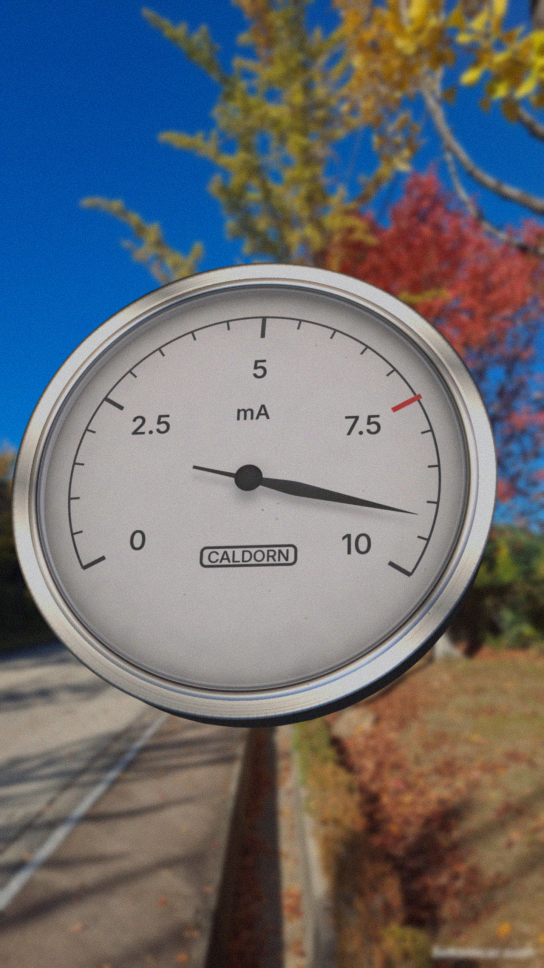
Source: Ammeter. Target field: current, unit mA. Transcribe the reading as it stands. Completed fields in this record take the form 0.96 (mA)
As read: 9.25 (mA)
